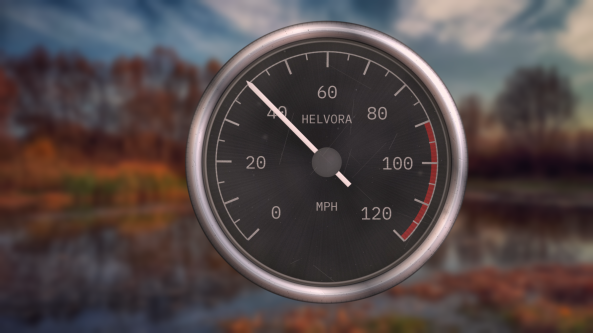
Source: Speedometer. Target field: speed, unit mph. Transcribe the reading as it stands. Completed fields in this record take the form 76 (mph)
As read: 40 (mph)
